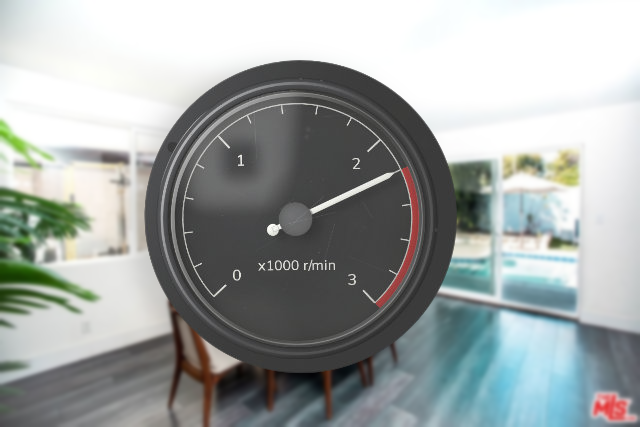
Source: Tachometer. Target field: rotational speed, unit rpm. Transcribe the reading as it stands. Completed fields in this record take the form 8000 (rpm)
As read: 2200 (rpm)
